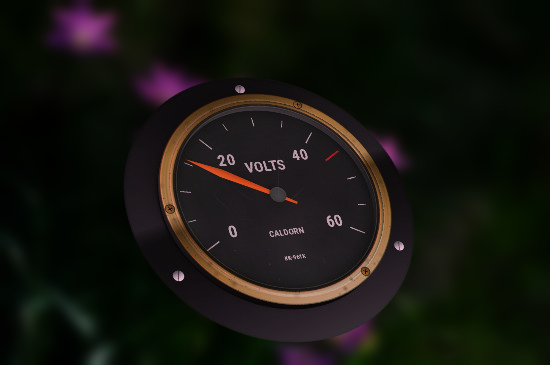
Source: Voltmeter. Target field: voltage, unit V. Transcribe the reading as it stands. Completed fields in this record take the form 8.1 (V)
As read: 15 (V)
